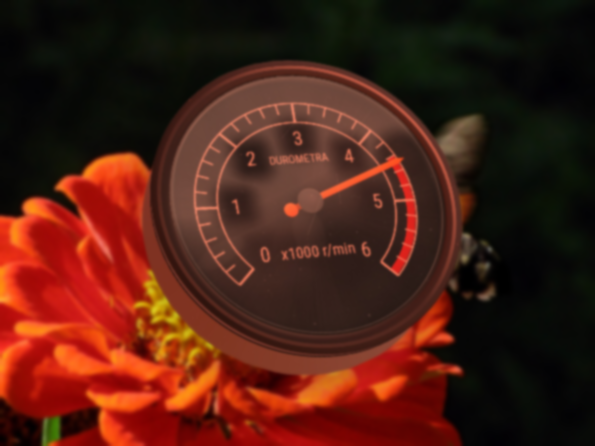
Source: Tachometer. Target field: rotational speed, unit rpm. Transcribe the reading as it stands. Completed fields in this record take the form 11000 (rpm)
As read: 4500 (rpm)
